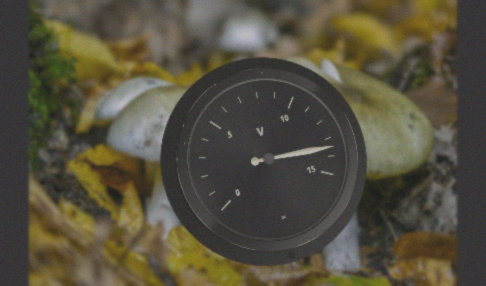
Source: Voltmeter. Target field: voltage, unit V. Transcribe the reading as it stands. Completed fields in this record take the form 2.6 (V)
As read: 13.5 (V)
